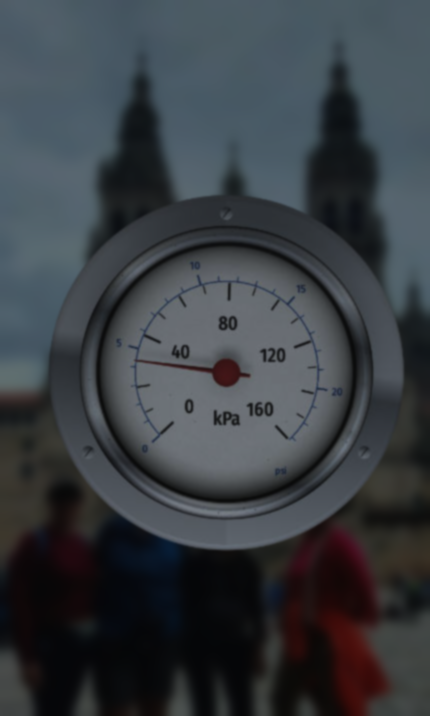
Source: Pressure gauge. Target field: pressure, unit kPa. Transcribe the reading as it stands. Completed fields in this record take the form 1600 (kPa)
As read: 30 (kPa)
